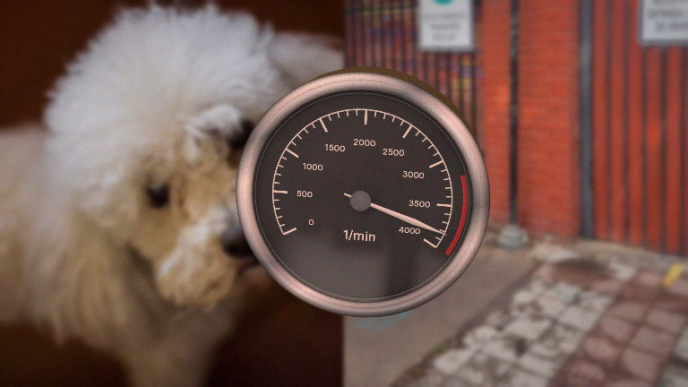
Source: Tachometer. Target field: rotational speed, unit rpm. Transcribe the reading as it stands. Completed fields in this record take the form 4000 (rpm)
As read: 3800 (rpm)
